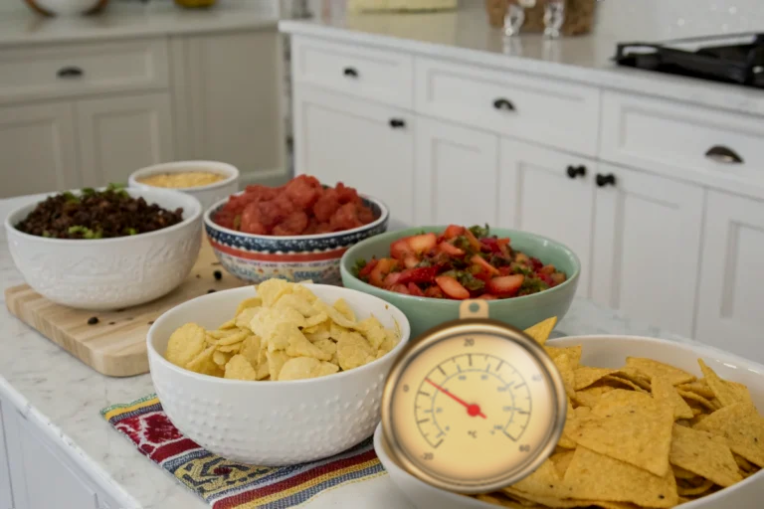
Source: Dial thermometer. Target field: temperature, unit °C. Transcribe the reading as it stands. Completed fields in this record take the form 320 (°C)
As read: 5 (°C)
